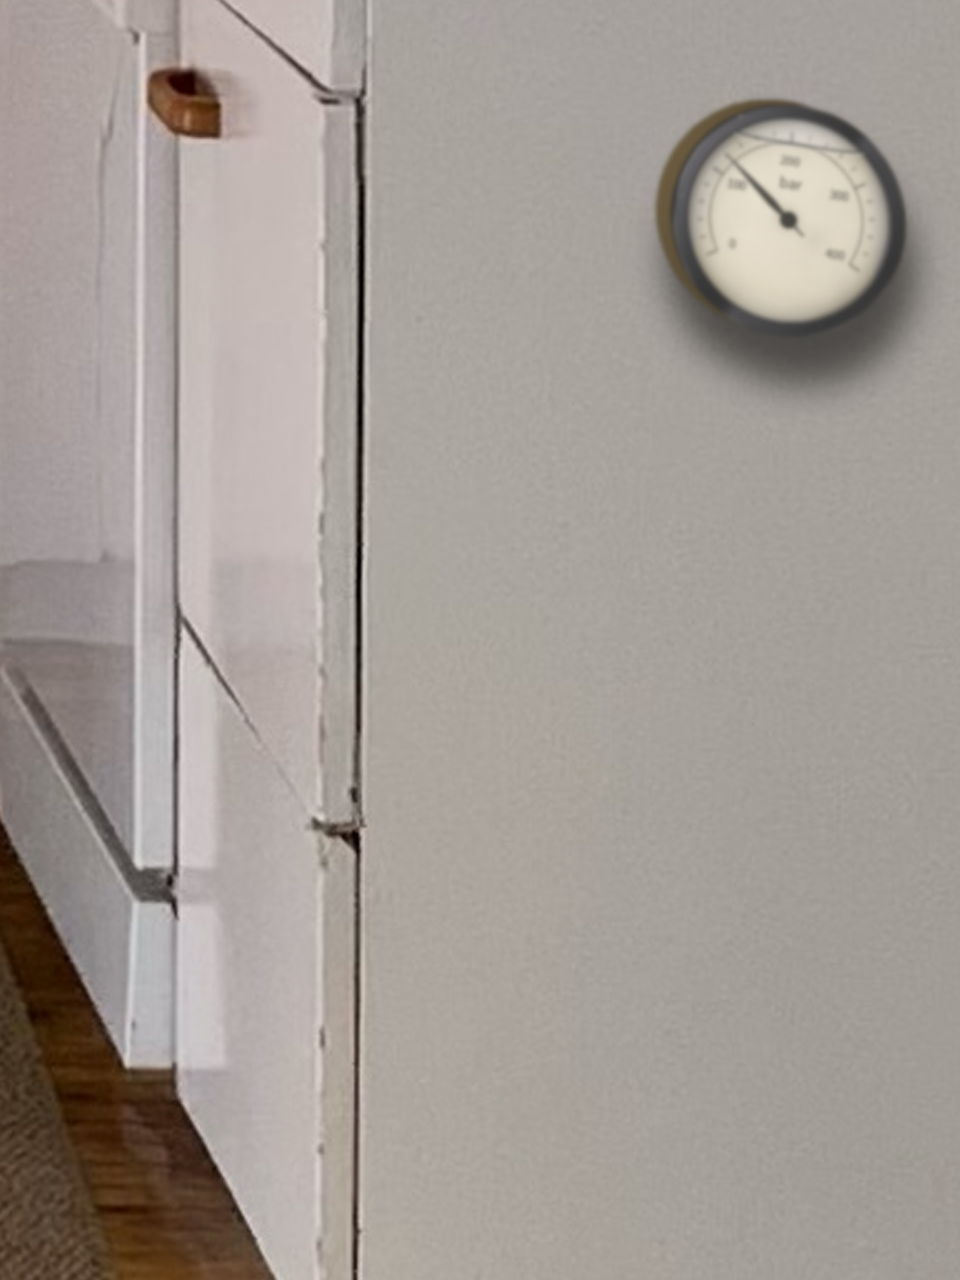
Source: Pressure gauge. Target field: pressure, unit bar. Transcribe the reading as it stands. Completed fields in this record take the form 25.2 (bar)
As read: 120 (bar)
